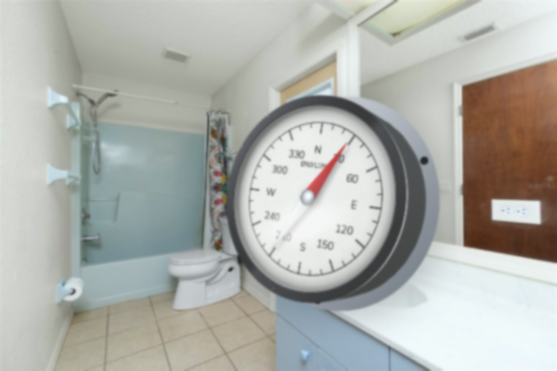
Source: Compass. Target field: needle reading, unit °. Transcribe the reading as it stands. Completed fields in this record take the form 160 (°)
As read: 30 (°)
